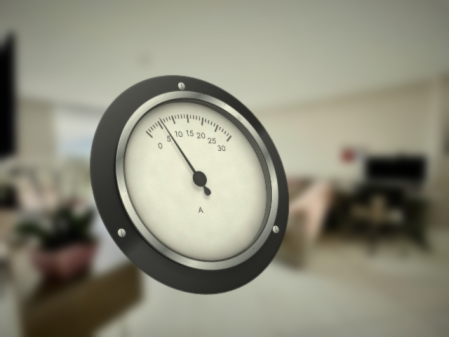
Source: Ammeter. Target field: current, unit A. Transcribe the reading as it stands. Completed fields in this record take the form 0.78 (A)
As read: 5 (A)
